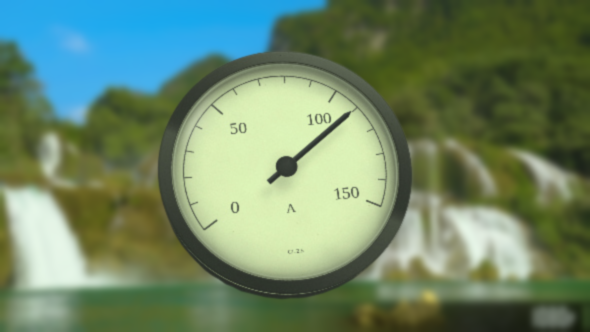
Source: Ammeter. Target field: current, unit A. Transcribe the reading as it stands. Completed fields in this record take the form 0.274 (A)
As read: 110 (A)
